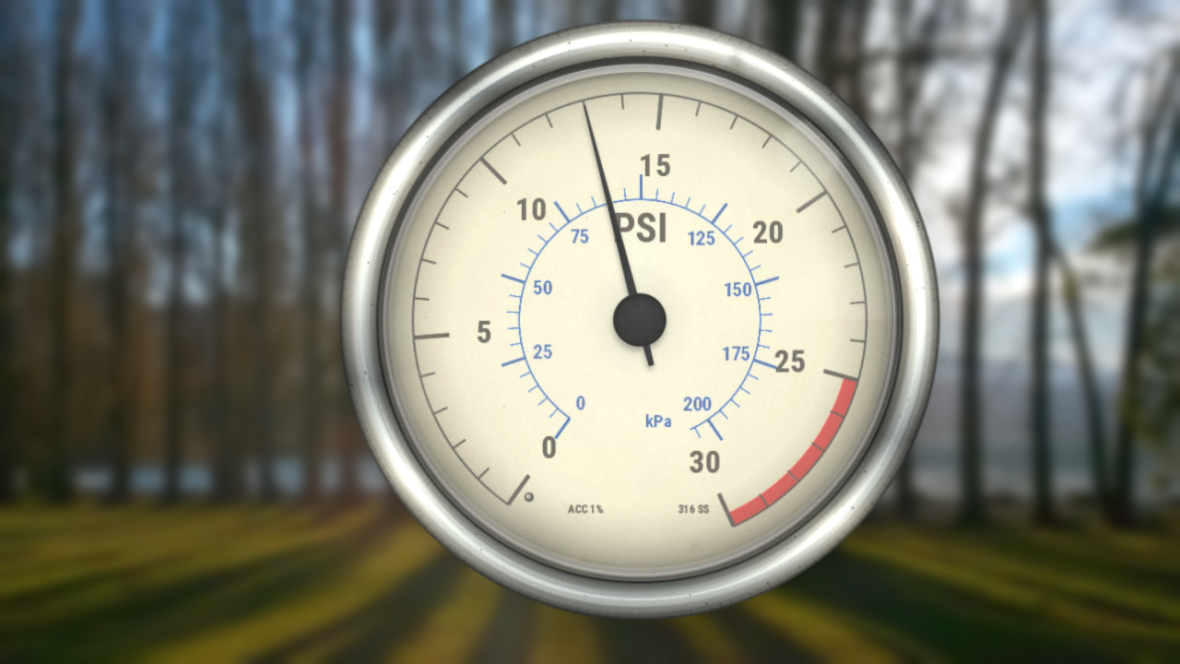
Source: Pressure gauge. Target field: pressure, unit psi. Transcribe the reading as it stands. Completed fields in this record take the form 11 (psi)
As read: 13 (psi)
